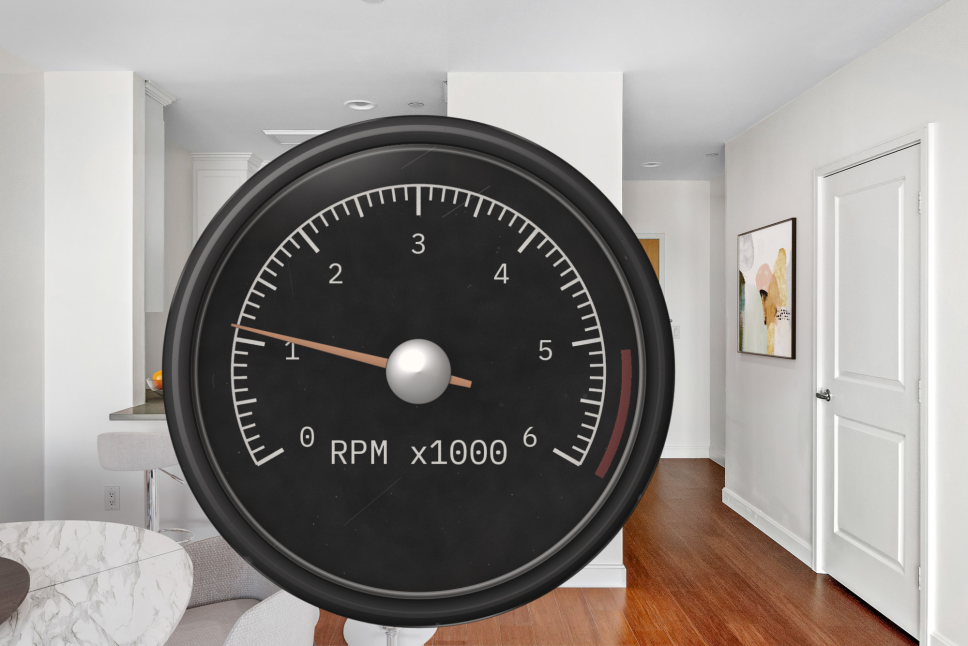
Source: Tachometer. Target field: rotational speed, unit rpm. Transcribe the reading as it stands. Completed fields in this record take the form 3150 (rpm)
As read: 1100 (rpm)
